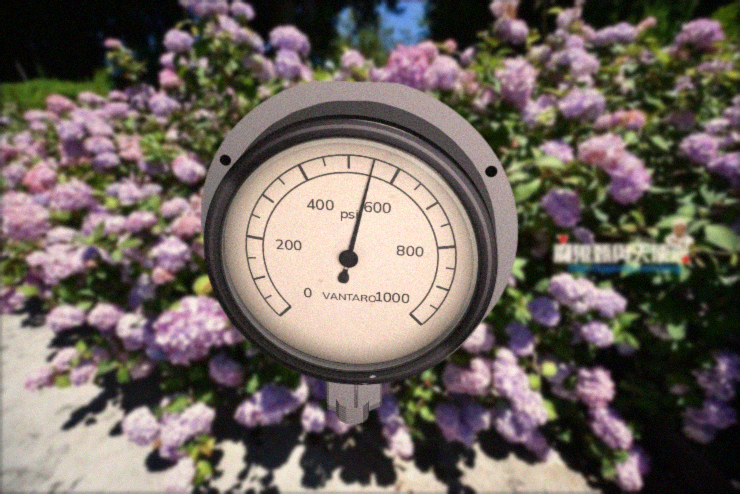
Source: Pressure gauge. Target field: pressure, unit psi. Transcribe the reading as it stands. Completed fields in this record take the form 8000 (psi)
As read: 550 (psi)
